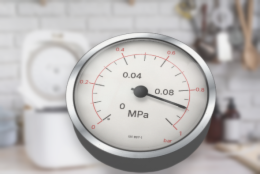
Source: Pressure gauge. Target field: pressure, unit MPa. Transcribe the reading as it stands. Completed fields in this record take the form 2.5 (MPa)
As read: 0.09 (MPa)
